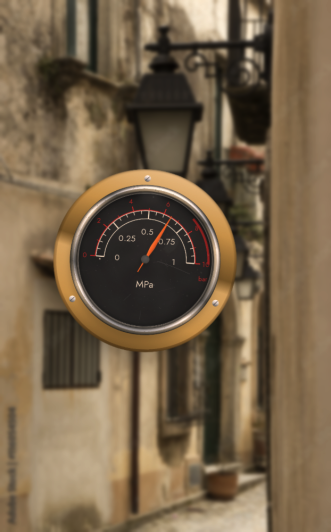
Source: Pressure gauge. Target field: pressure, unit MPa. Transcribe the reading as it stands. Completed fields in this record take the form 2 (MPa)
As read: 0.65 (MPa)
